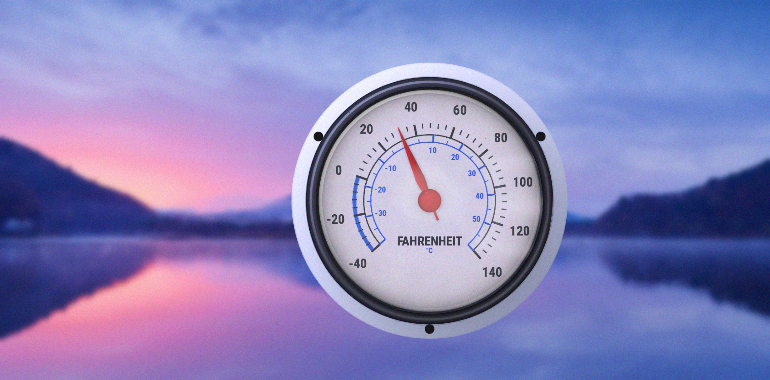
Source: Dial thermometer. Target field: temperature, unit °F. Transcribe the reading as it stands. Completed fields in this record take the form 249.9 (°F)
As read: 32 (°F)
